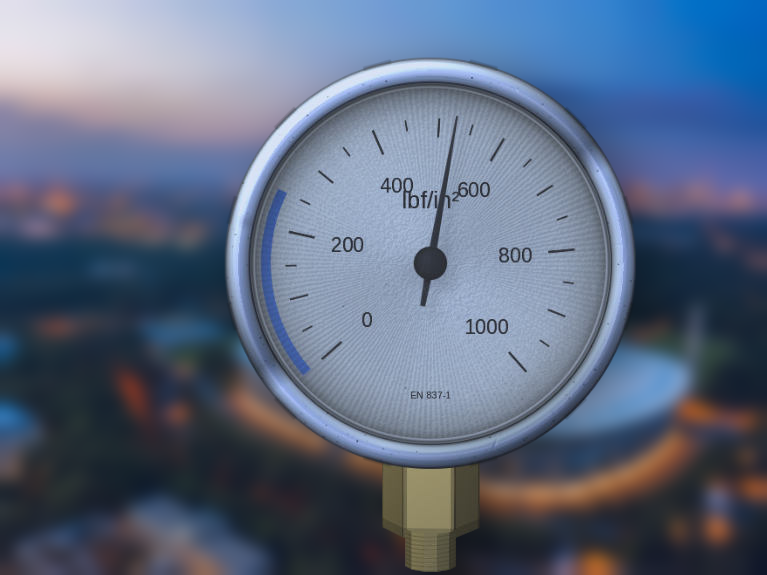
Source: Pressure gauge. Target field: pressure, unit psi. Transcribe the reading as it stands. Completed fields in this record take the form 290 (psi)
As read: 525 (psi)
